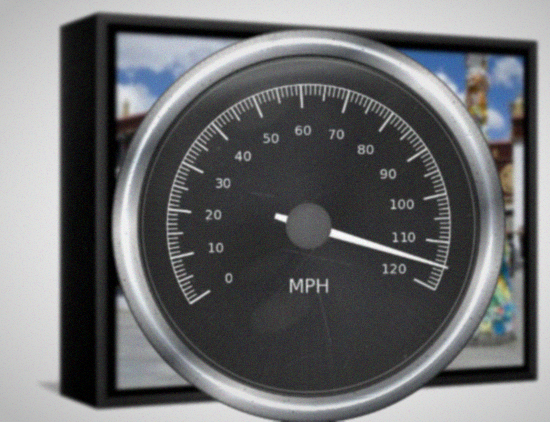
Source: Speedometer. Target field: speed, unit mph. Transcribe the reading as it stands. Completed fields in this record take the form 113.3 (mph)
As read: 115 (mph)
